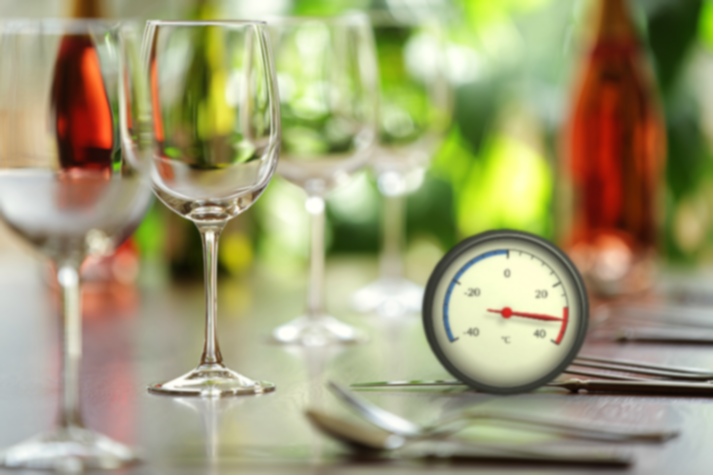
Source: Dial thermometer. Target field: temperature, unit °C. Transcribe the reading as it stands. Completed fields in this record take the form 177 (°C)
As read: 32 (°C)
